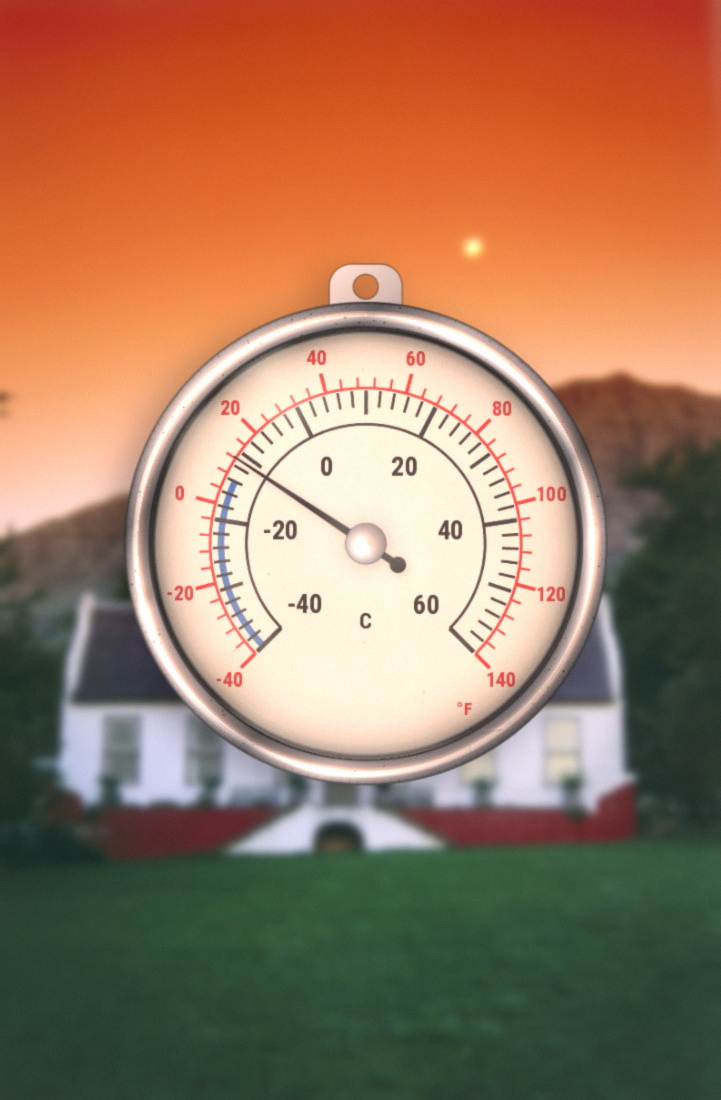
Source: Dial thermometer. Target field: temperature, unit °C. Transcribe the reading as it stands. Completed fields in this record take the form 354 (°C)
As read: -11 (°C)
